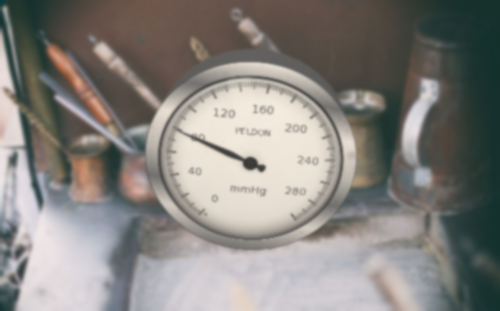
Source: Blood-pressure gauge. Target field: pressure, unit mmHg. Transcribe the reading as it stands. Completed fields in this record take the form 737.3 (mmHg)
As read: 80 (mmHg)
